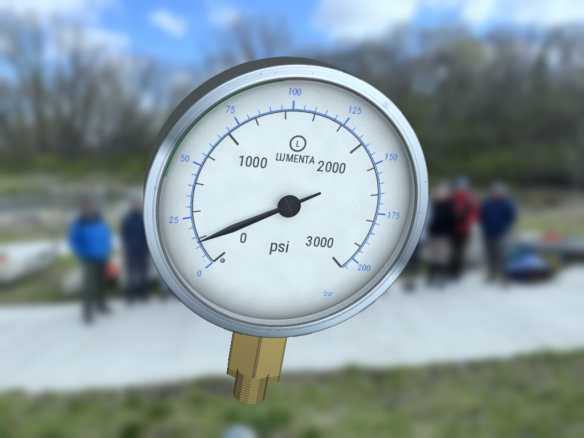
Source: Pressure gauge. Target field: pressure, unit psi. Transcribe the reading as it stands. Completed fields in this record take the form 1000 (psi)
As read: 200 (psi)
